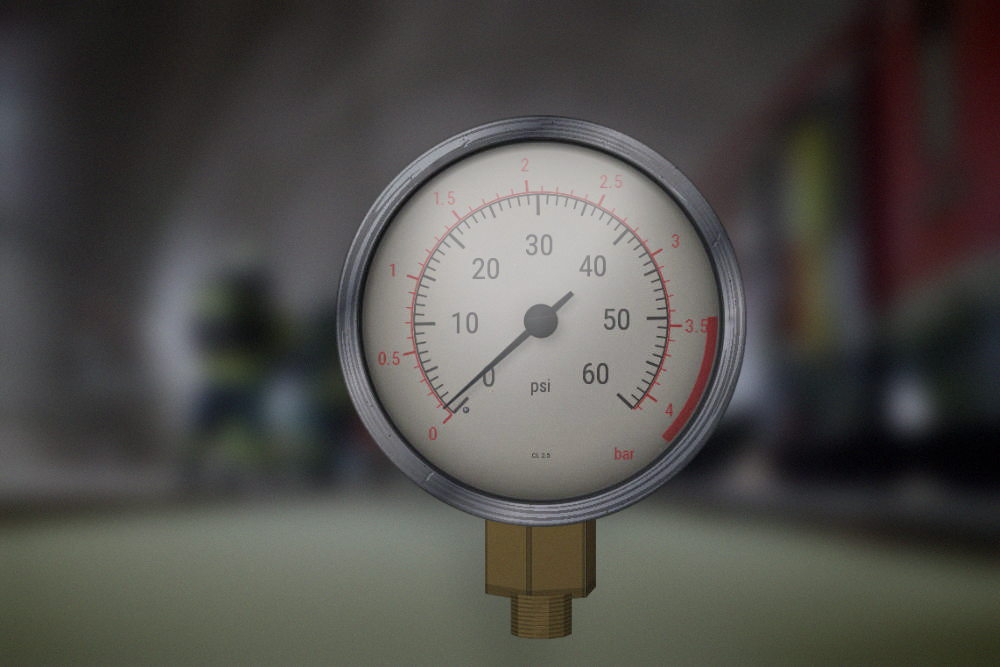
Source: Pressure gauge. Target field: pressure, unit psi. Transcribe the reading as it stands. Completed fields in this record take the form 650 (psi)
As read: 1 (psi)
